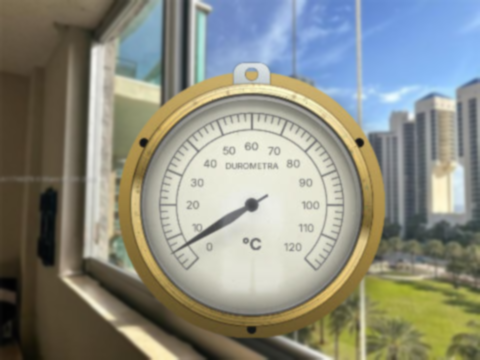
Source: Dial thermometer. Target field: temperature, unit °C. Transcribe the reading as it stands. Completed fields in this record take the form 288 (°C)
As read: 6 (°C)
